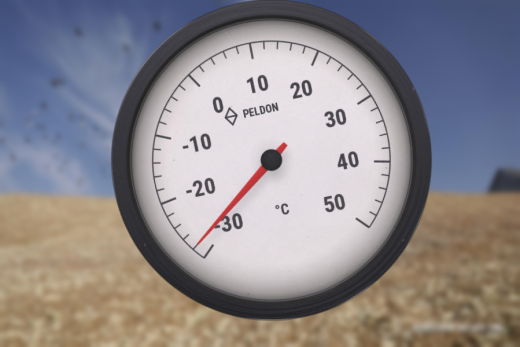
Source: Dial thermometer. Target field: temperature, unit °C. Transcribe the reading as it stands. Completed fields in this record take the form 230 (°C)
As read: -28 (°C)
